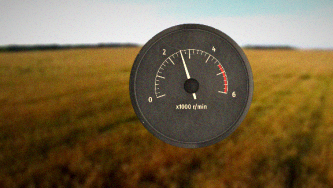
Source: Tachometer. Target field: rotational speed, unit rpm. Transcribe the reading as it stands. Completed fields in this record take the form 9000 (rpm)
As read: 2600 (rpm)
